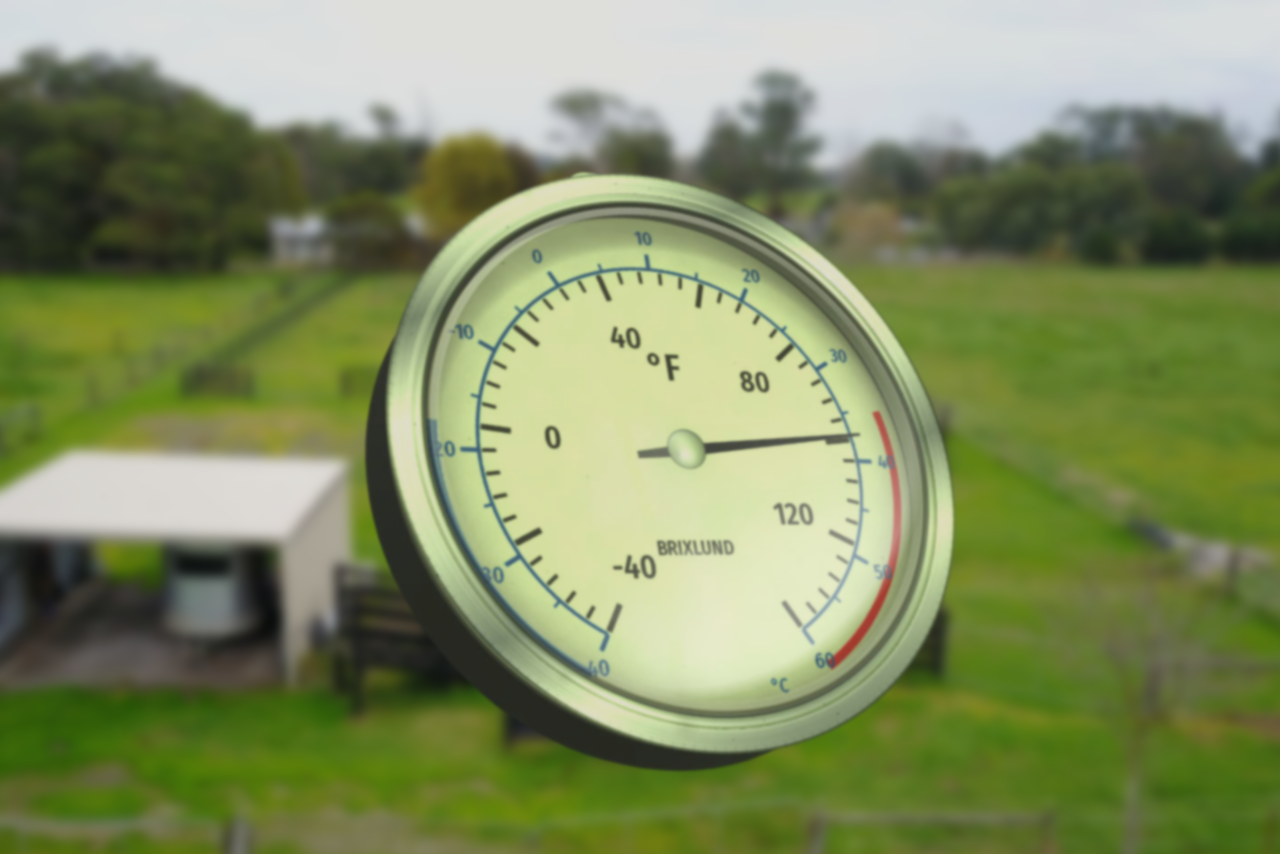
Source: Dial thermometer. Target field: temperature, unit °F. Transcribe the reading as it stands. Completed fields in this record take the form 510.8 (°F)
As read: 100 (°F)
